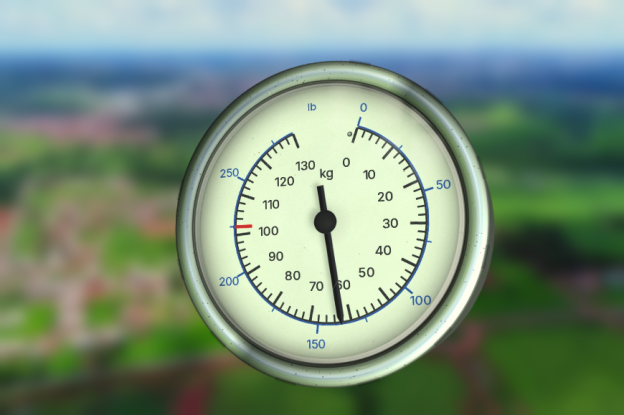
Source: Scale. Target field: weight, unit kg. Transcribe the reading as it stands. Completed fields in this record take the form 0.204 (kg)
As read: 62 (kg)
